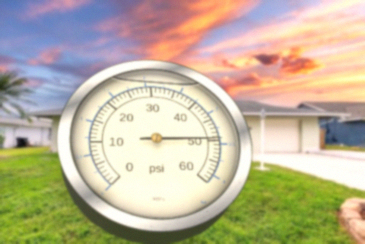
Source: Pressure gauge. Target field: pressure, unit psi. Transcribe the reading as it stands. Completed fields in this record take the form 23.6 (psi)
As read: 50 (psi)
